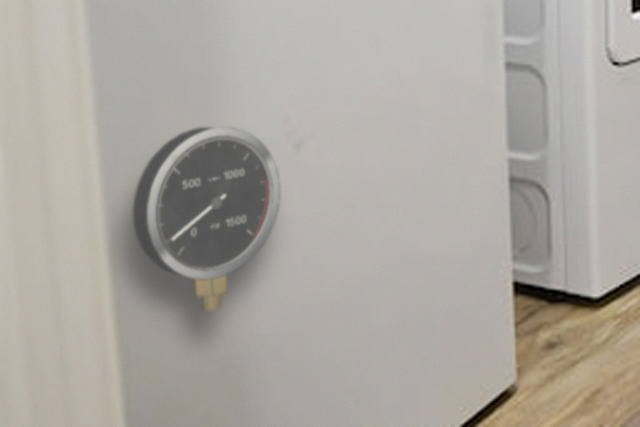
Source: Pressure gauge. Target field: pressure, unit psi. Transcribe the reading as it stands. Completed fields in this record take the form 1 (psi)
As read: 100 (psi)
